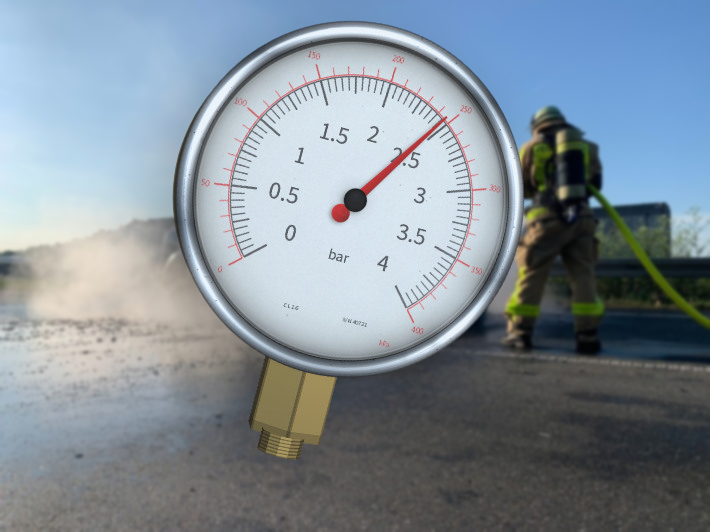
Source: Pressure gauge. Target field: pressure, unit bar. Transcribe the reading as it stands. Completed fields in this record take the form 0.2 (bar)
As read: 2.45 (bar)
